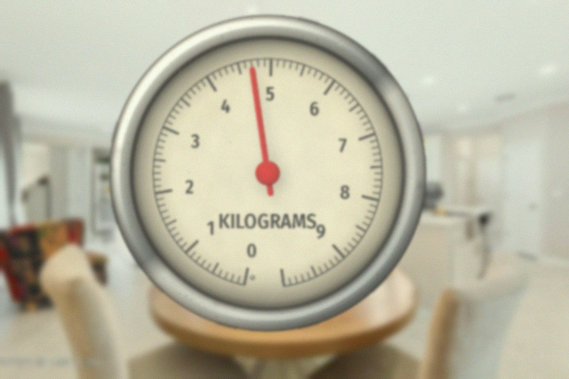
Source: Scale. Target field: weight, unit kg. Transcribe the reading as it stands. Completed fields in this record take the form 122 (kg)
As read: 4.7 (kg)
